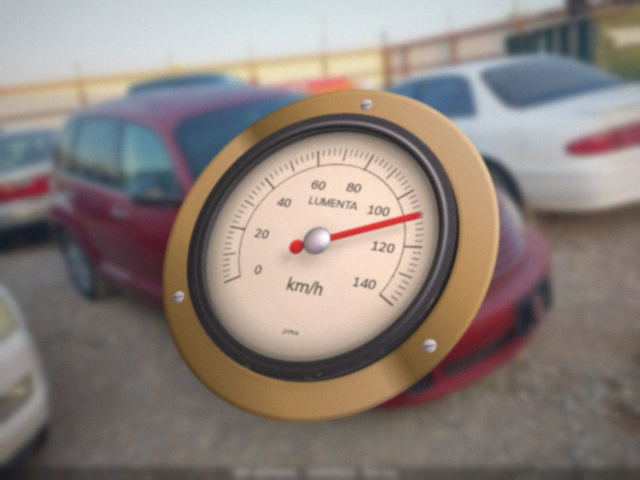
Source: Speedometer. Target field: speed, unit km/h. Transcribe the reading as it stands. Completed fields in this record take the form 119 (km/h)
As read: 110 (km/h)
